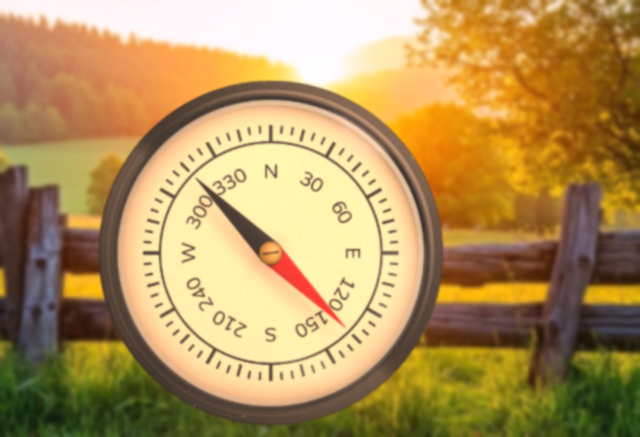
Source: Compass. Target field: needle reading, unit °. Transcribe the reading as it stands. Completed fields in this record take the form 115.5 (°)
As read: 135 (°)
